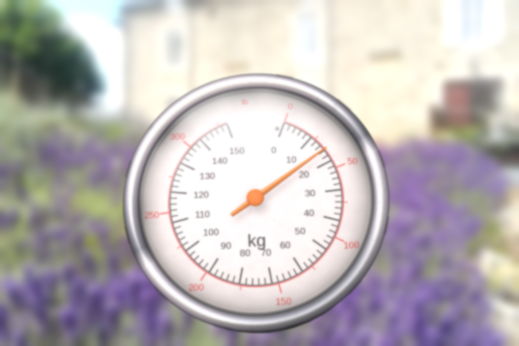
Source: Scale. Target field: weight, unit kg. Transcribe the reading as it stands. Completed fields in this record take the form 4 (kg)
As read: 16 (kg)
